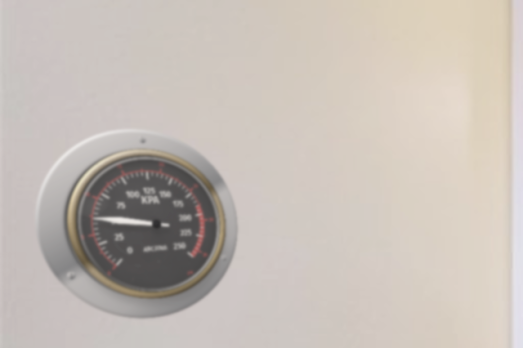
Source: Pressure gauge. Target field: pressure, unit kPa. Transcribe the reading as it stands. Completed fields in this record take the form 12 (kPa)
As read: 50 (kPa)
